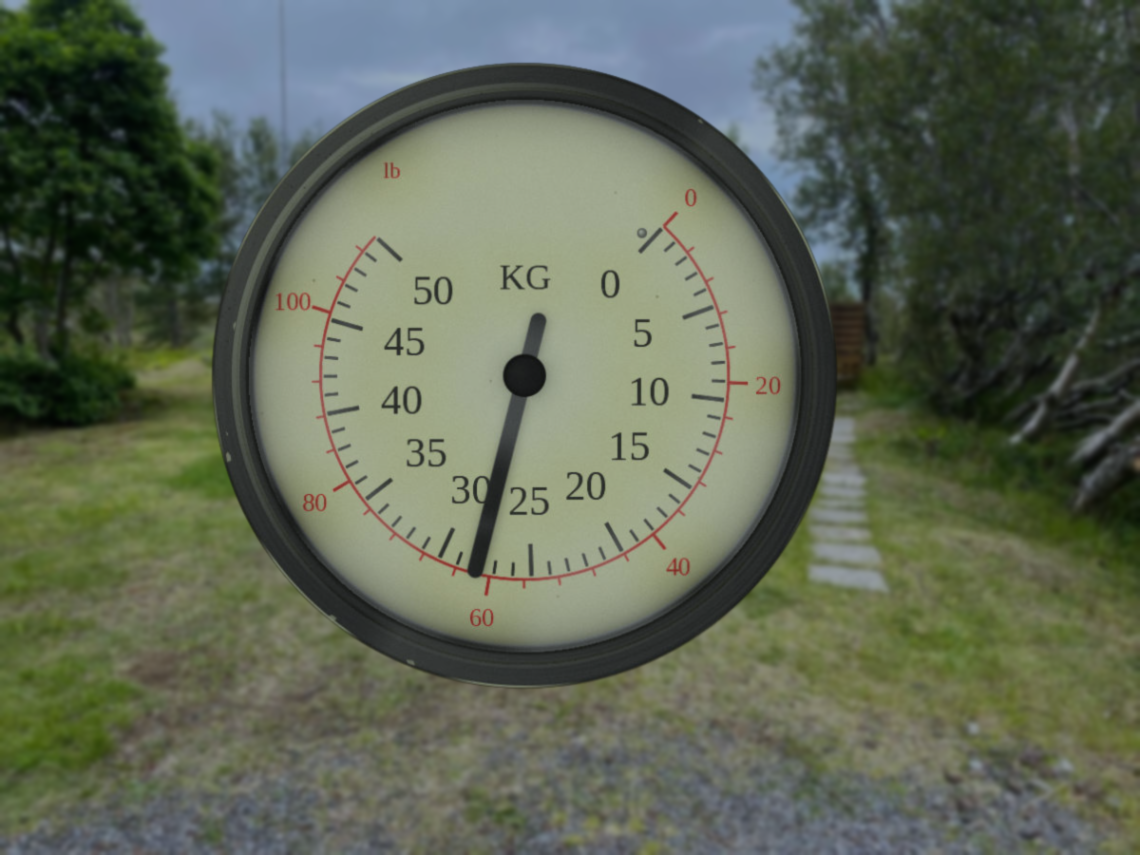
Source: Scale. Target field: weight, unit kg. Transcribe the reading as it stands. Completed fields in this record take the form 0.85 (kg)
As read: 28 (kg)
